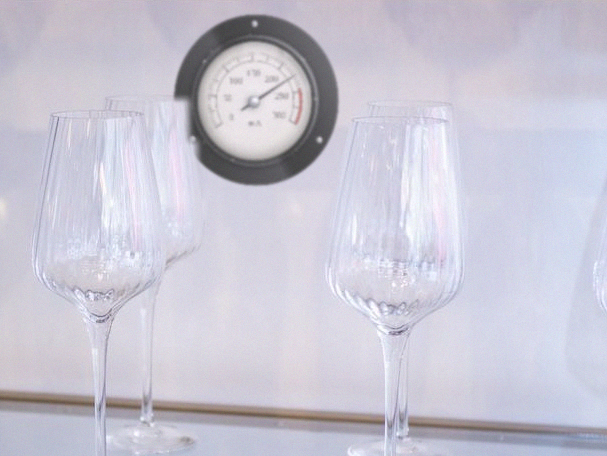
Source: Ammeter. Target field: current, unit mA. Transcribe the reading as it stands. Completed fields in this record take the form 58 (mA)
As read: 225 (mA)
